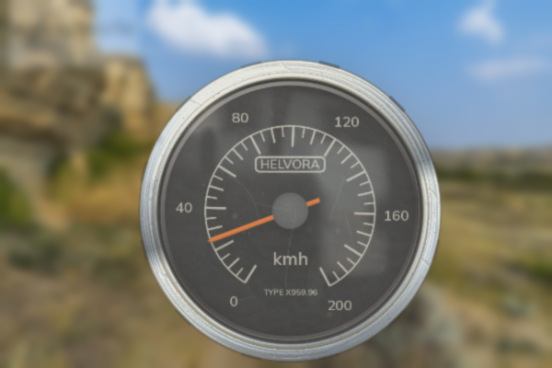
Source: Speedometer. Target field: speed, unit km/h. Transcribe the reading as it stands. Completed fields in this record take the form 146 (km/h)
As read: 25 (km/h)
